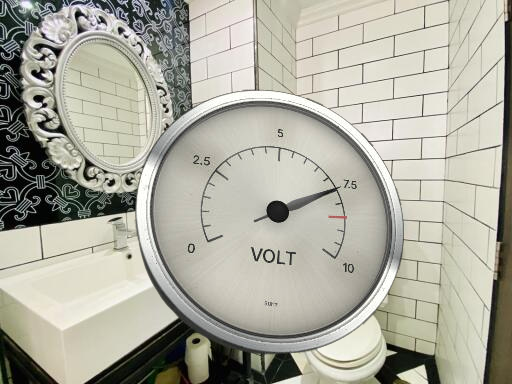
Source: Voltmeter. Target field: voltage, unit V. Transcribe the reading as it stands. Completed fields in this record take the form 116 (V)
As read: 7.5 (V)
